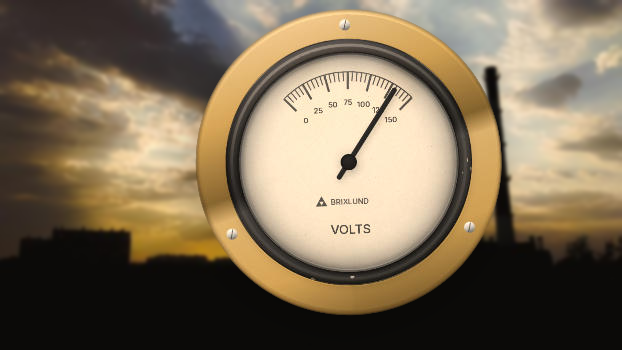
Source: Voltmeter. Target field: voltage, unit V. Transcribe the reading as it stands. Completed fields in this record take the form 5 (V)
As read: 130 (V)
